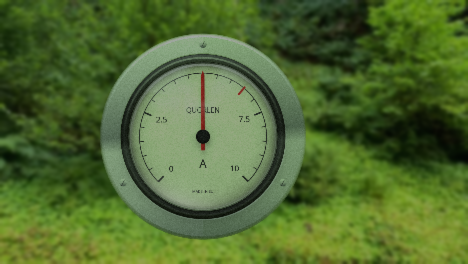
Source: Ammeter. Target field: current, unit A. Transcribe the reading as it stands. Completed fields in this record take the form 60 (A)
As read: 5 (A)
